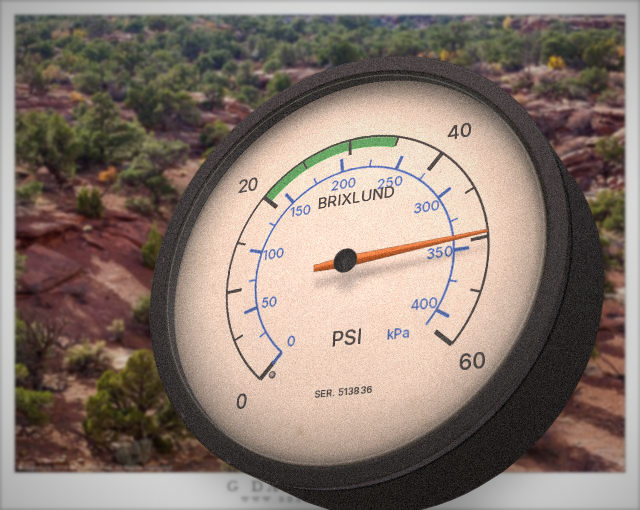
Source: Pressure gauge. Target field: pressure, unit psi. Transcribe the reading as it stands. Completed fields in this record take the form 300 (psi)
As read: 50 (psi)
